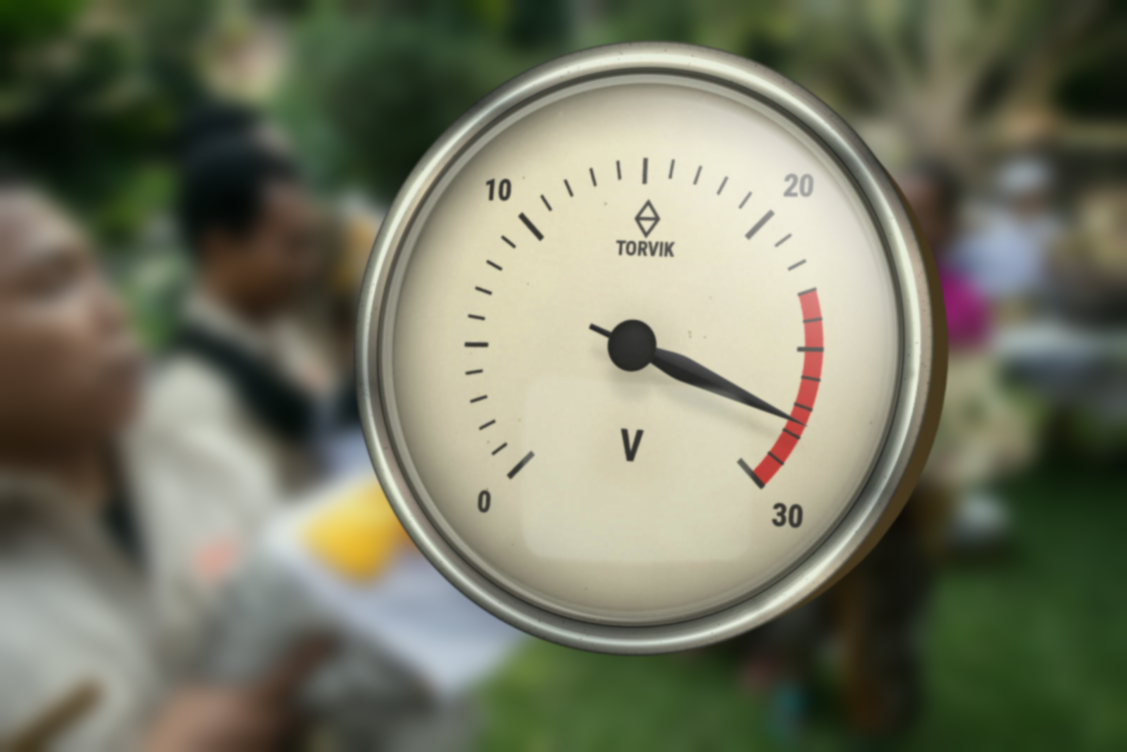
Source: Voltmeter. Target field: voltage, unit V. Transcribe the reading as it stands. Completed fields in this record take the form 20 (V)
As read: 27.5 (V)
